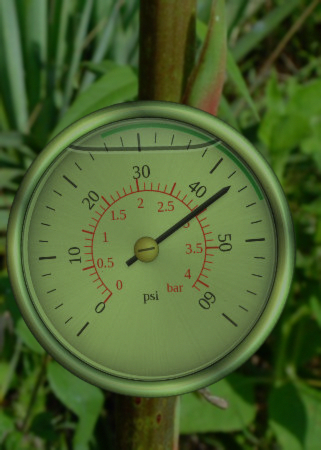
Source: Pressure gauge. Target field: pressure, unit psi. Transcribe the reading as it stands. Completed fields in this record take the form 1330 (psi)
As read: 43 (psi)
